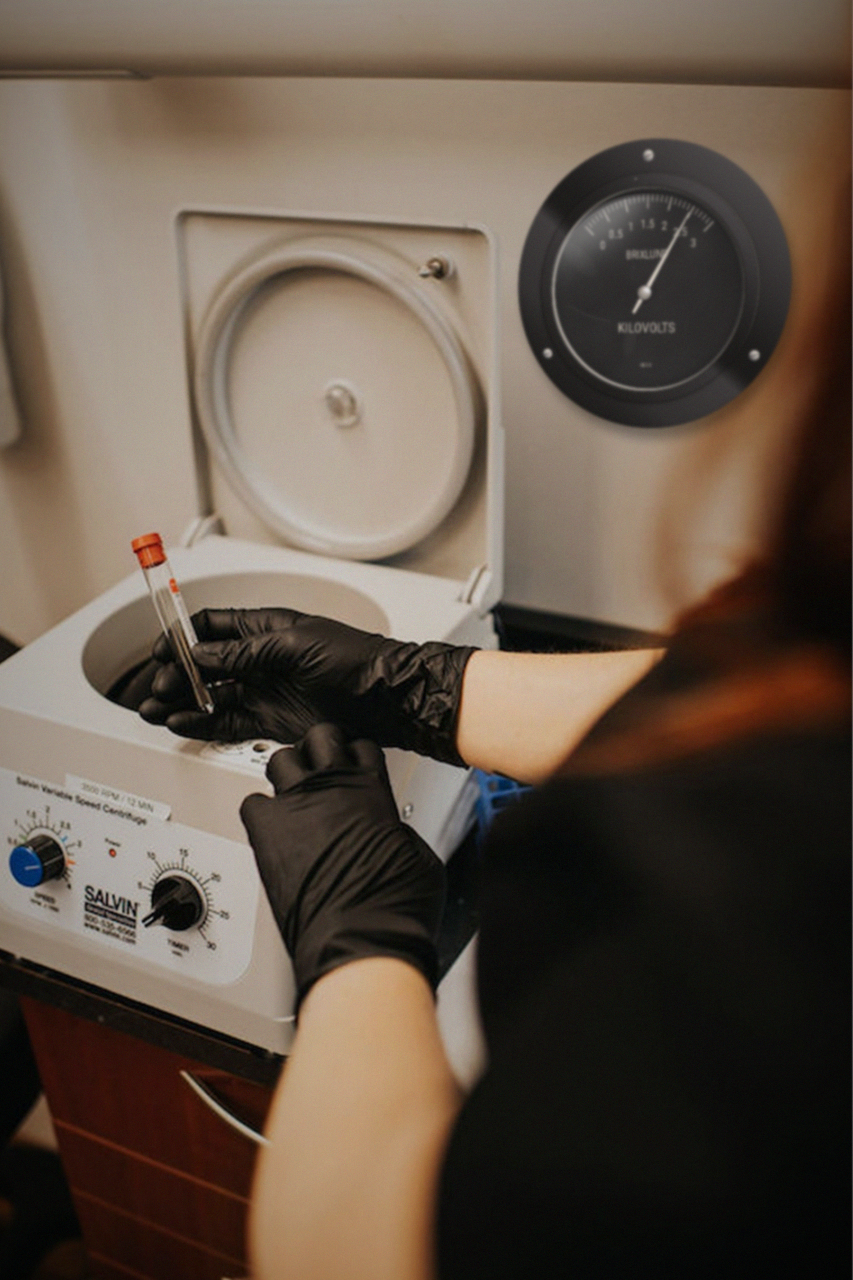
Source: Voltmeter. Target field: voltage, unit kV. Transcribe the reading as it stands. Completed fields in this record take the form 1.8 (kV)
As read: 2.5 (kV)
